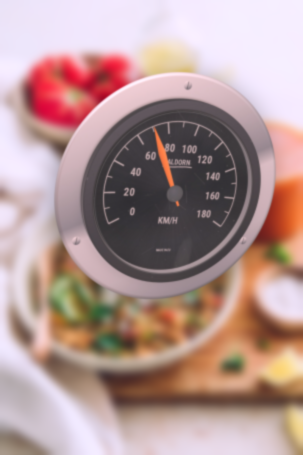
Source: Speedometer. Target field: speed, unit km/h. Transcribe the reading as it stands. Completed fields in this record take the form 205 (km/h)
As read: 70 (km/h)
